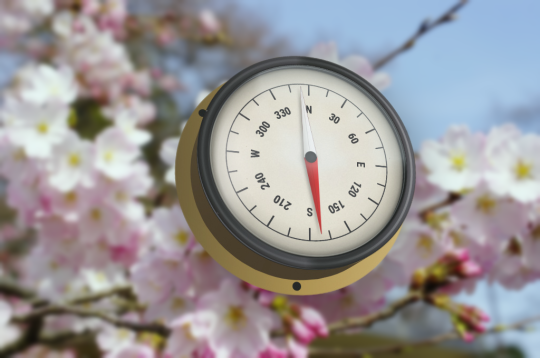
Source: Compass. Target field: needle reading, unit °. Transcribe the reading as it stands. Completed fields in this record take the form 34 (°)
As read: 172.5 (°)
